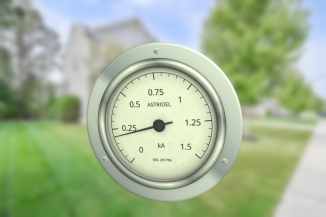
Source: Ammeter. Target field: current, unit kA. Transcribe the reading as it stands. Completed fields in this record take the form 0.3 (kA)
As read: 0.2 (kA)
